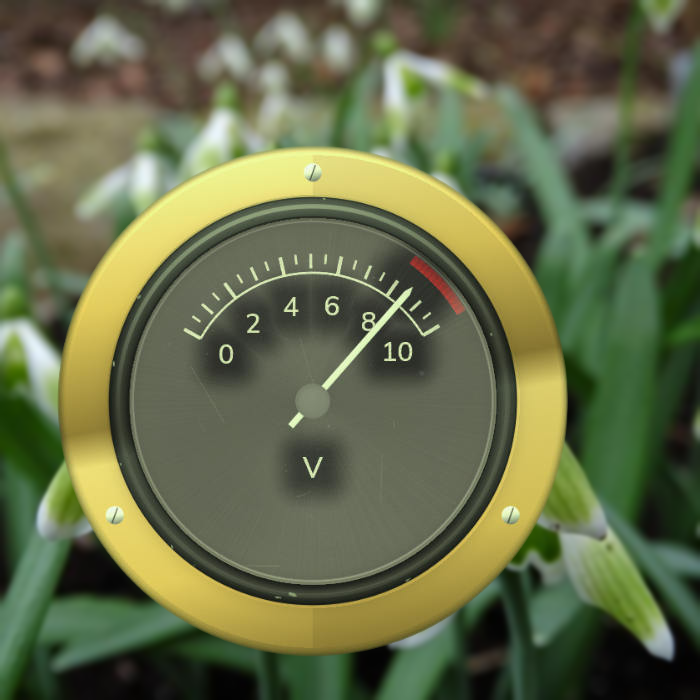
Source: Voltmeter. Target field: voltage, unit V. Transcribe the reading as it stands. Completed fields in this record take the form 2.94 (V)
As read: 8.5 (V)
